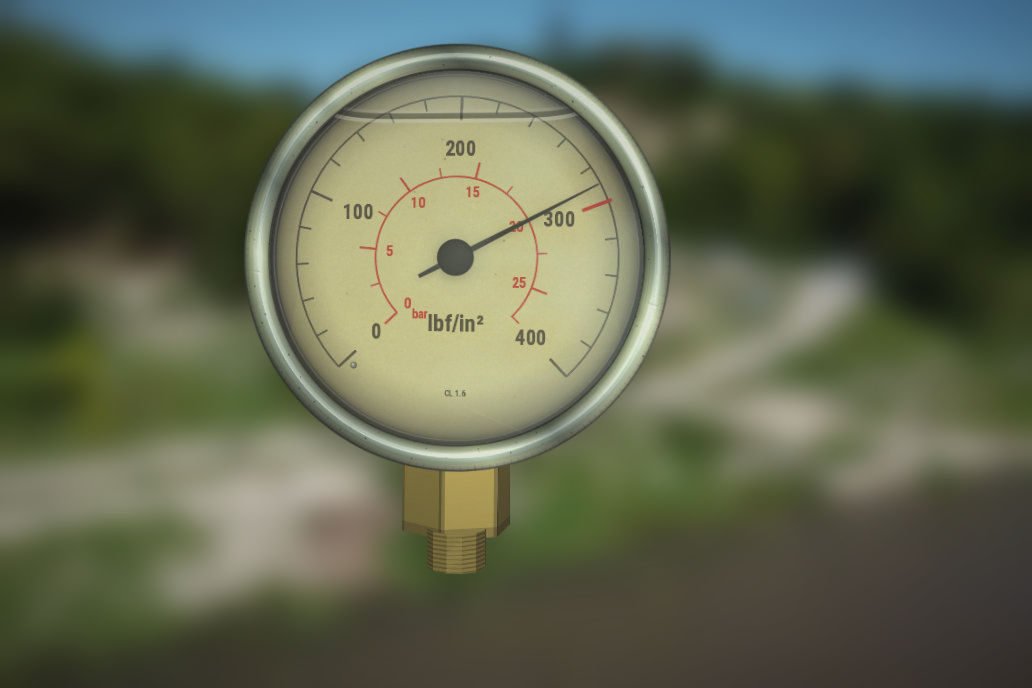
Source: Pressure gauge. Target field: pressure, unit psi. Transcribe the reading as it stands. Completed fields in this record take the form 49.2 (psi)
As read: 290 (psi)
